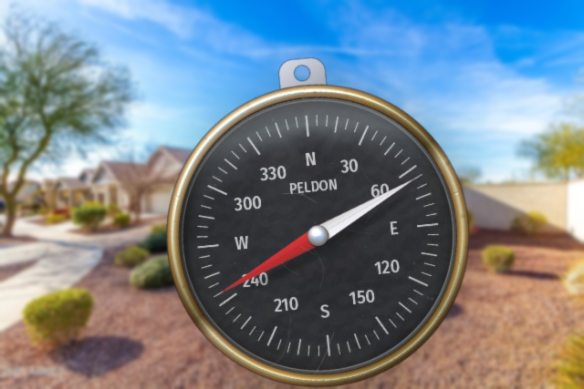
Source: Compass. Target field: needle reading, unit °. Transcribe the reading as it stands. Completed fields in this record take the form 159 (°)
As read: 245 (°)
